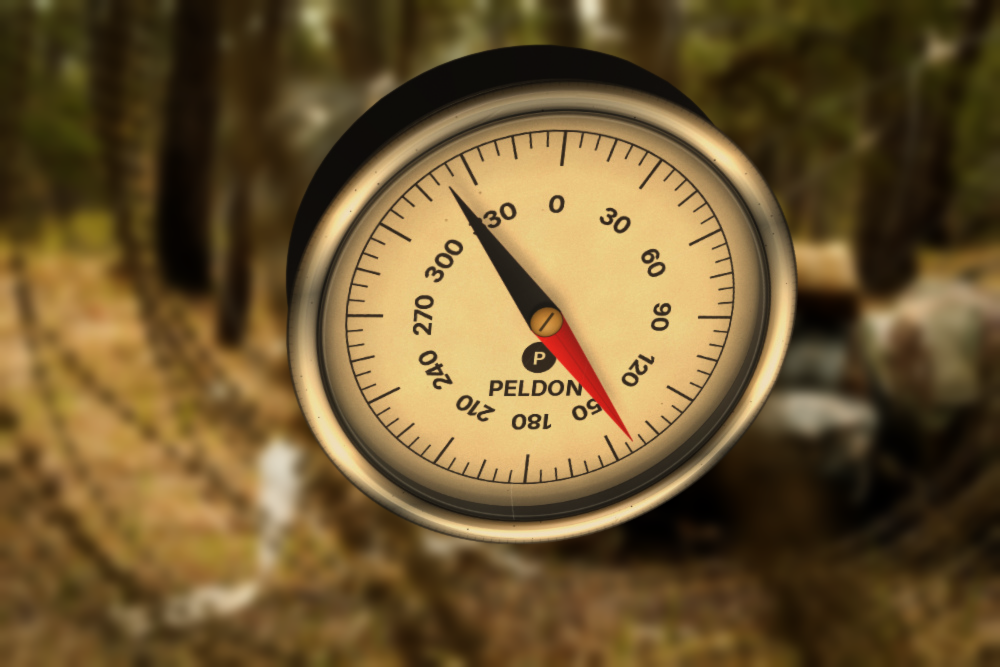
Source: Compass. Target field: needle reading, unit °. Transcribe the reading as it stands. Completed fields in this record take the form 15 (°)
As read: 142.5 (°)
